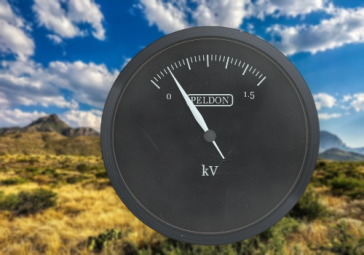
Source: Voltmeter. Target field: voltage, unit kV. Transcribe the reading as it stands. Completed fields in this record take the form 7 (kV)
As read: 0.25 (kV)
